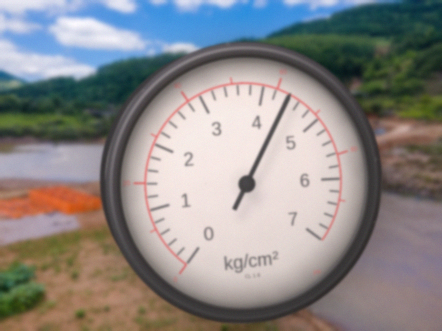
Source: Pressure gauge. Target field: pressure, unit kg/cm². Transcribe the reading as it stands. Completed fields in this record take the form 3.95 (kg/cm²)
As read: 4.4 (kg/cm²)
